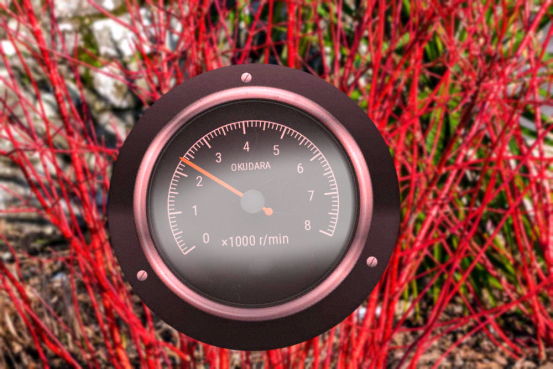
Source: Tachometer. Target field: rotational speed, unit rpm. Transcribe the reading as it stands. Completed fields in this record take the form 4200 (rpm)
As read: 2300 (rpm)
